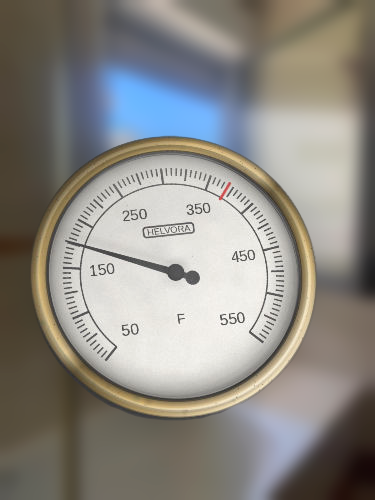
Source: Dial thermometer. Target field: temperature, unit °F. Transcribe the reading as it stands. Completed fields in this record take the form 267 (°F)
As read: 175 (°F)
